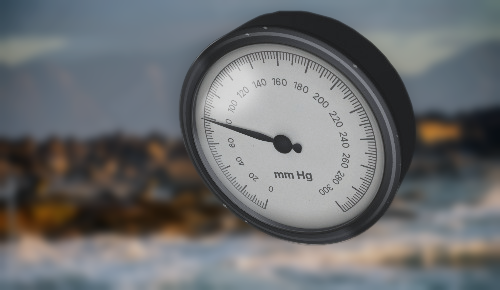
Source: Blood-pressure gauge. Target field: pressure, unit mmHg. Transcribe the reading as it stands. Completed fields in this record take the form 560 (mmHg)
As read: 80 (mmHg)
